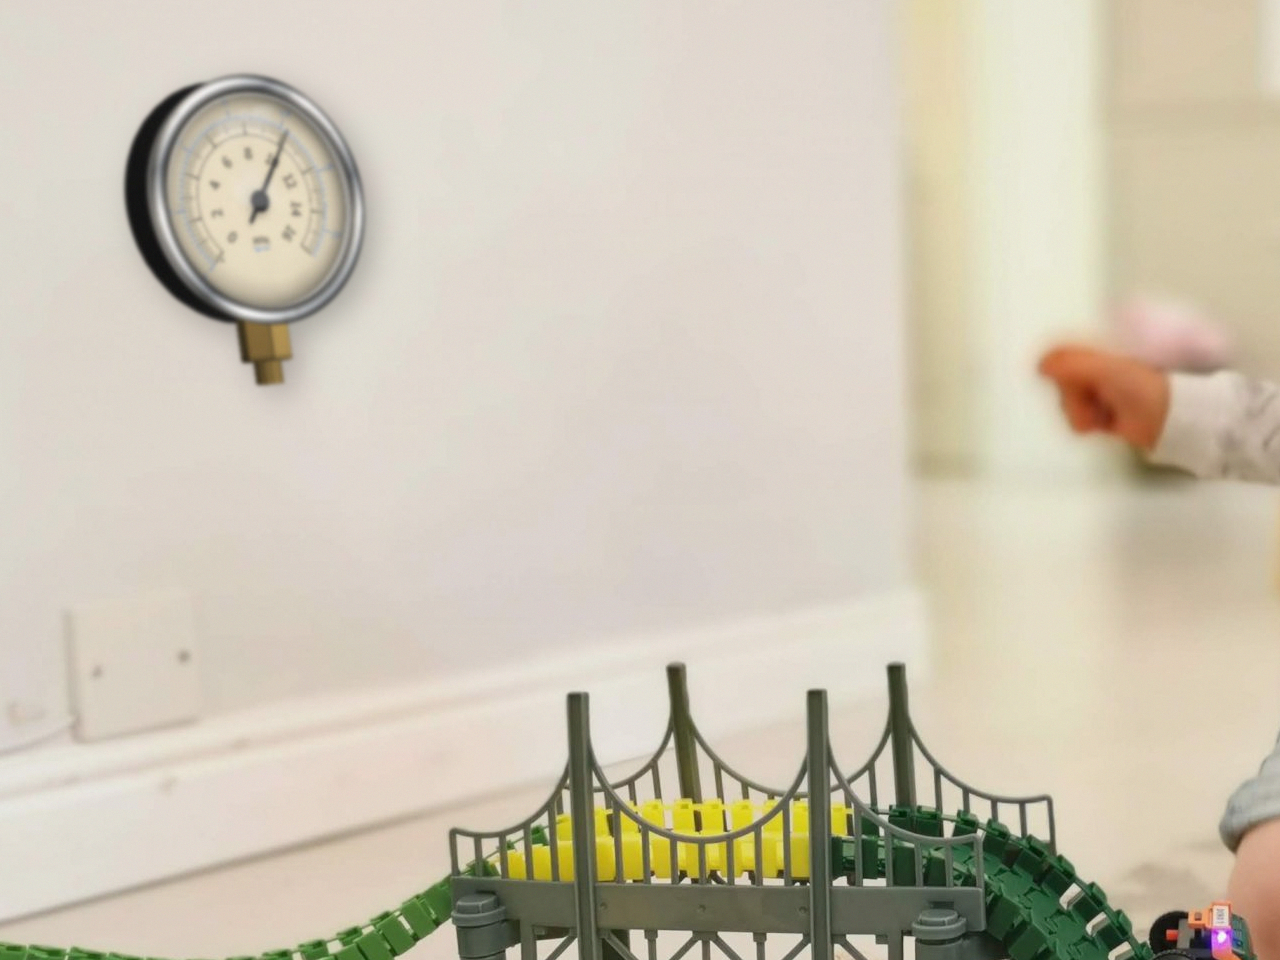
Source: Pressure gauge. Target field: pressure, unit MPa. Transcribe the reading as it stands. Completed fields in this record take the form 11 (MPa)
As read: 10 (MPa)
